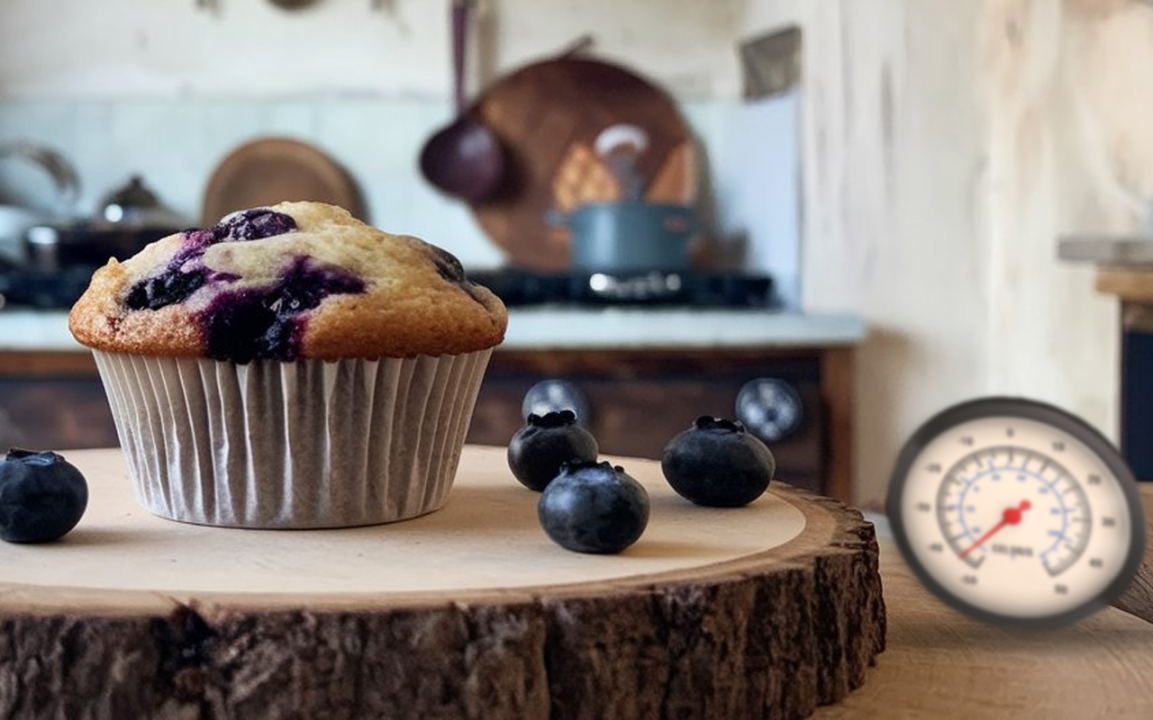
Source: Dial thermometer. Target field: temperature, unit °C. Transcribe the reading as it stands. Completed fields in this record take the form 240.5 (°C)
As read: -45 (°C)
